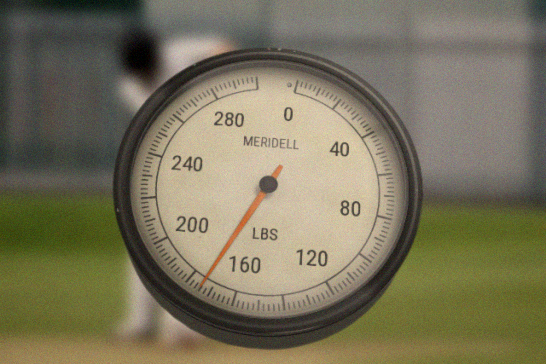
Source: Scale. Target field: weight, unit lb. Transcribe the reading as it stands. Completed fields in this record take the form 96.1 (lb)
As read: 174 (lb)
